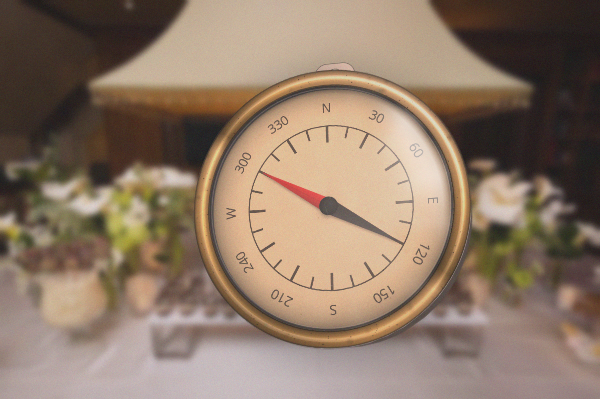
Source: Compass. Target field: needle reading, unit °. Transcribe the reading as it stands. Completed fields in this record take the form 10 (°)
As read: 300 (°)
